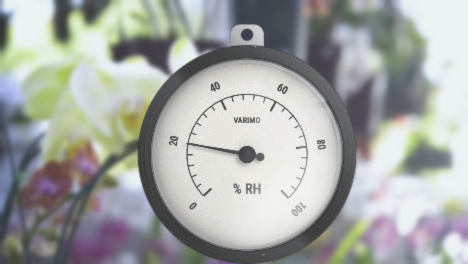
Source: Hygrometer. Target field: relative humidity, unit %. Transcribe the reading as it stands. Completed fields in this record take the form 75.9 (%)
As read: 20 (%)
